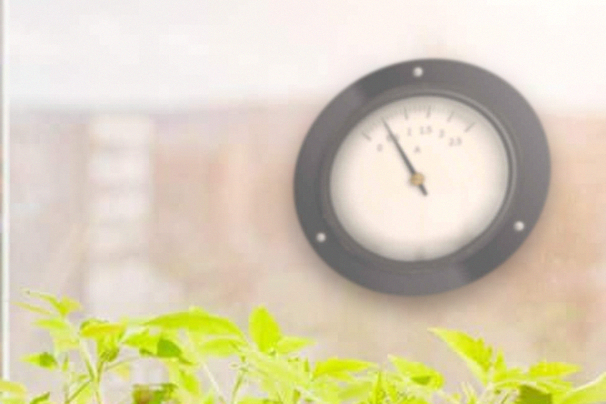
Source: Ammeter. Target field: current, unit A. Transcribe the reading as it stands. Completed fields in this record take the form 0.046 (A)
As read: 0.5 (A)
